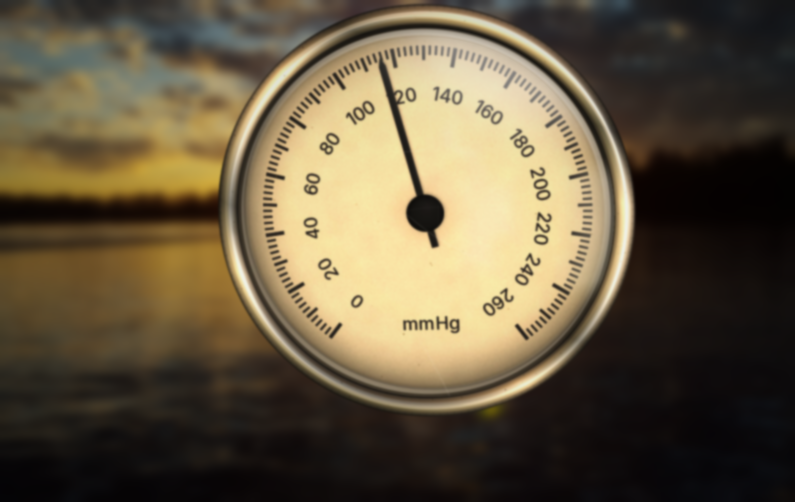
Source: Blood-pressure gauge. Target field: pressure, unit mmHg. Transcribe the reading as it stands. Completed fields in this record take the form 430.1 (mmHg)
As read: 116 (mmHg)
